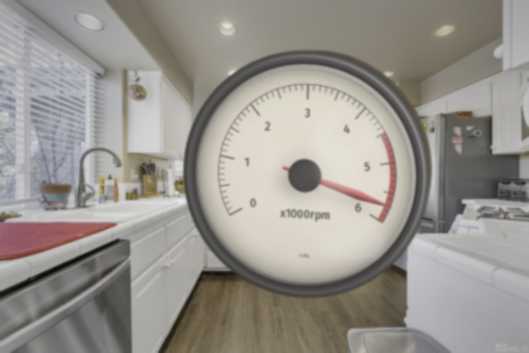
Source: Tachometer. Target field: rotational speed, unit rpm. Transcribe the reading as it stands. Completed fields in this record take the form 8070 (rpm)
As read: 5700 (rpm)
